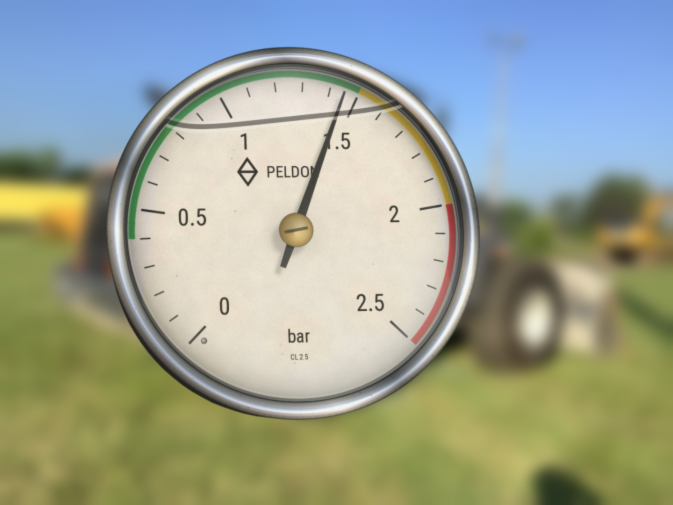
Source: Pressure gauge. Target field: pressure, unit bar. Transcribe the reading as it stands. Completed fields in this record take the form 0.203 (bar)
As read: 1.45 (bar)
